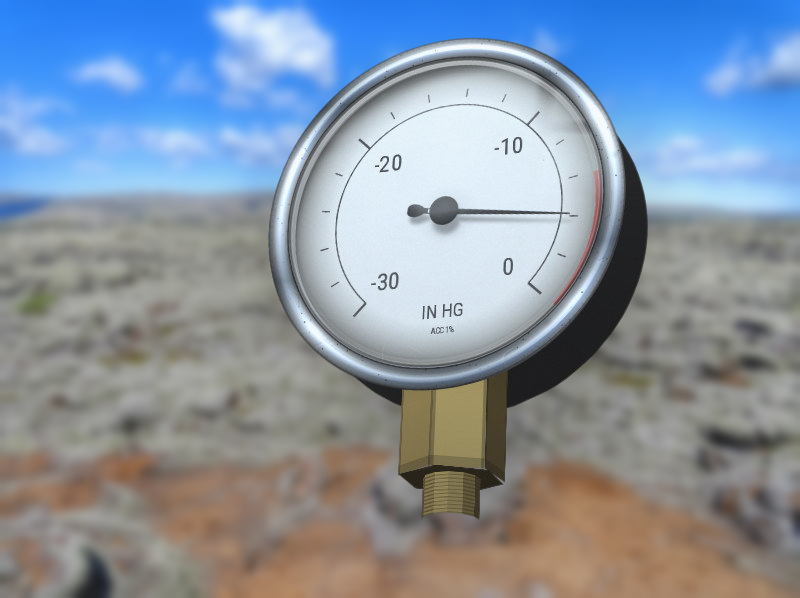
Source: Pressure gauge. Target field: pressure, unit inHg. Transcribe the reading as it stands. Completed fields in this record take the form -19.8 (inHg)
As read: -4 (inHg)
